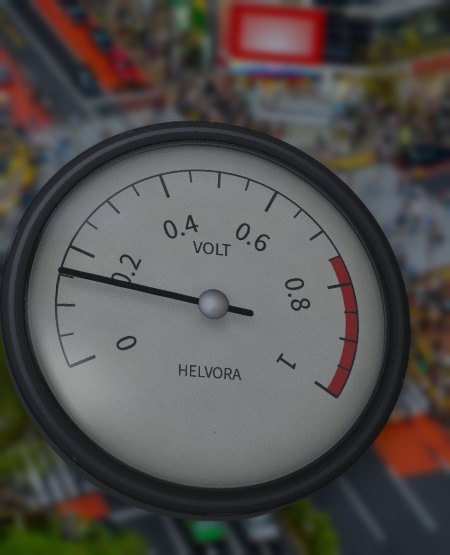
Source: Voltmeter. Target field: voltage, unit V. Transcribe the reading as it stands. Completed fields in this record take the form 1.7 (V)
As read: 0.15 (V)
